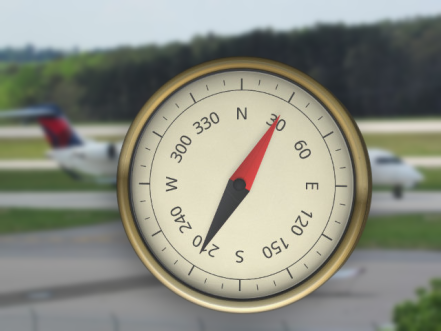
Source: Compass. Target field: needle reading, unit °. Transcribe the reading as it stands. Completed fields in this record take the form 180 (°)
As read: 30 (°)
